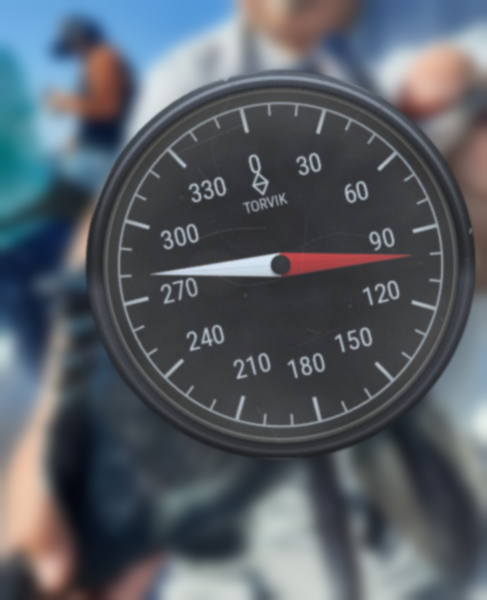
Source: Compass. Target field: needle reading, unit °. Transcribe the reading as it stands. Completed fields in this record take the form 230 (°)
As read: 100 (°)
